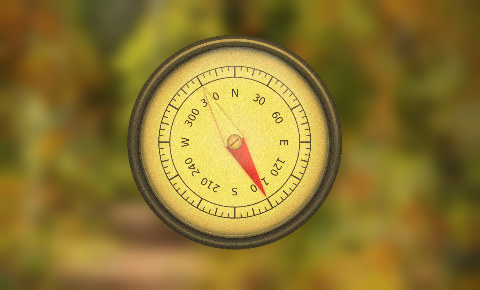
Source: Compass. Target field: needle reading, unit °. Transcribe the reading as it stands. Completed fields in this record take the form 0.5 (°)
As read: 150 (°)
